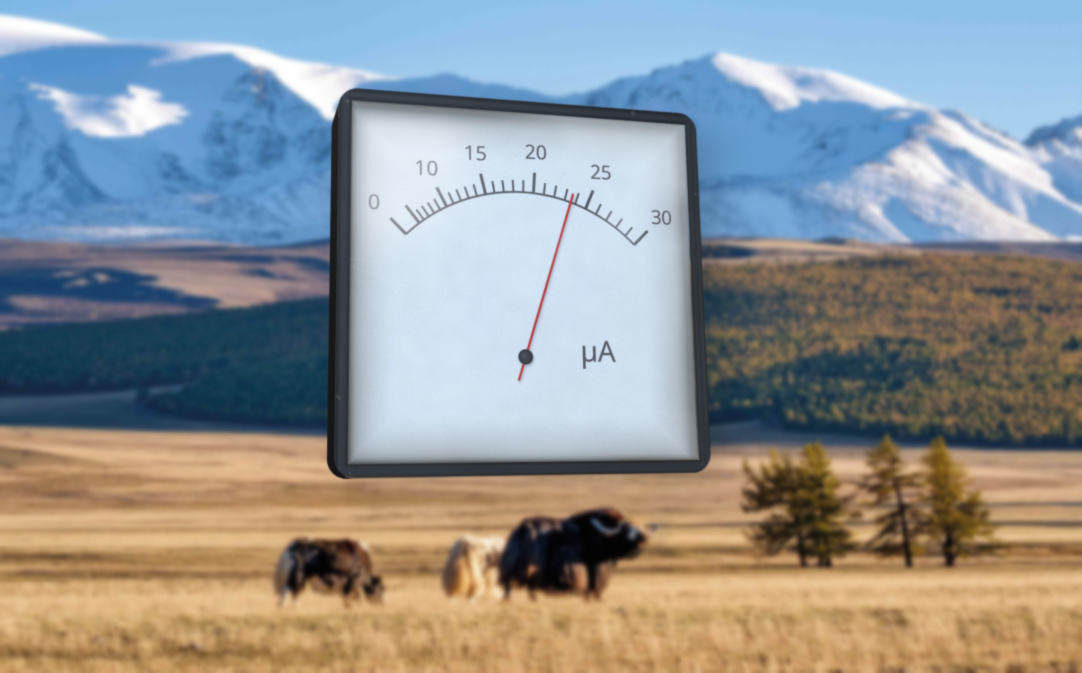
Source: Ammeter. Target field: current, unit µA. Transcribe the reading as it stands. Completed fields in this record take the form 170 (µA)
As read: 23.5 (µA)
